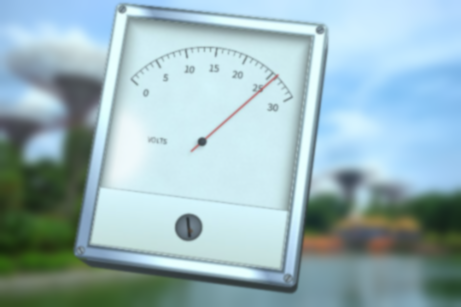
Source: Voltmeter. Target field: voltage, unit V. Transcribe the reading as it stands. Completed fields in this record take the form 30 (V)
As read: 26 (V)
